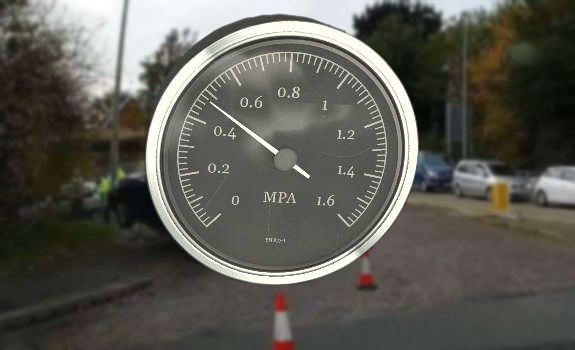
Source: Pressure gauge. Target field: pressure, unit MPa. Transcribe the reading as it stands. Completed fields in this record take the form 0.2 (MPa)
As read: 0.48 (MPa)
